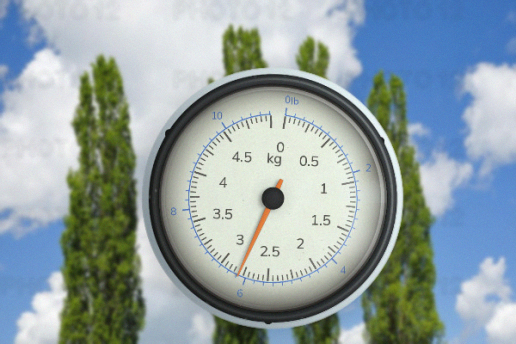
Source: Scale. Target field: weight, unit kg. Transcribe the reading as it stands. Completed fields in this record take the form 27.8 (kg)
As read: 2.8 (kg)
